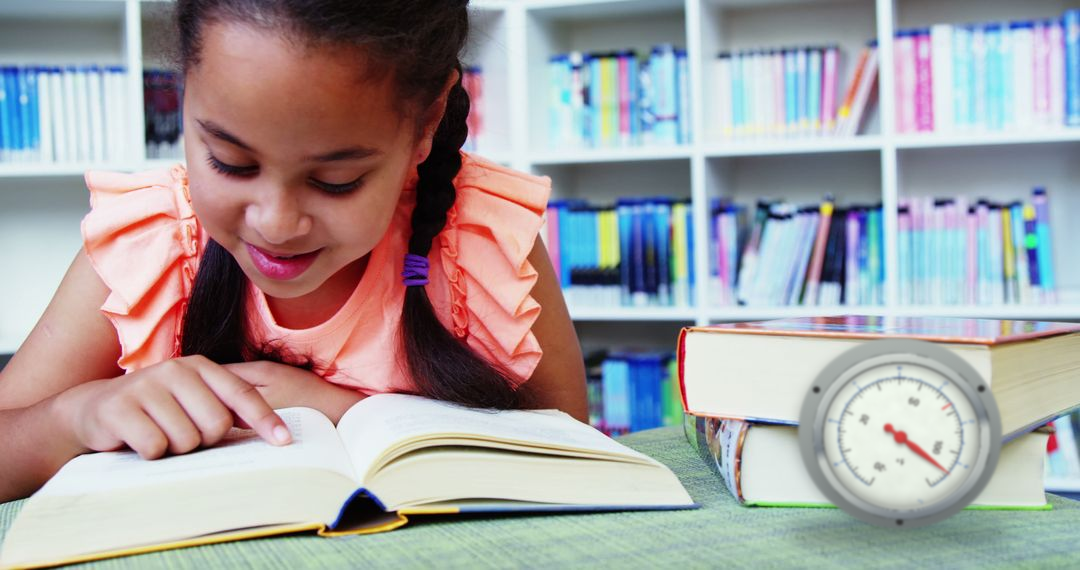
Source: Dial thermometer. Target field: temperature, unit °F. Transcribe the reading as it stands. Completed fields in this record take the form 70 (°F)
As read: 110 (°F)
